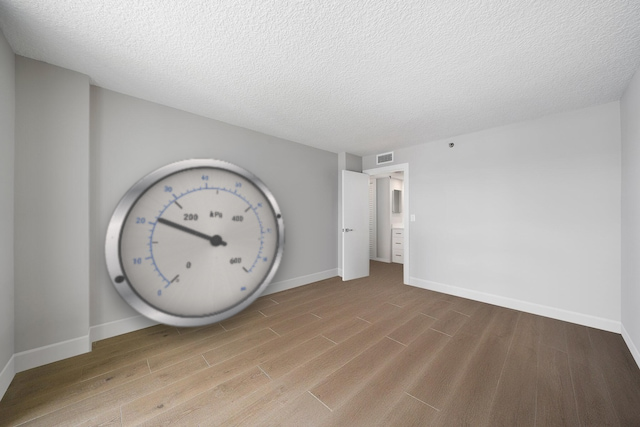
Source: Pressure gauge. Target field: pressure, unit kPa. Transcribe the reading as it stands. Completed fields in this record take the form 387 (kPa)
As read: 150 (kPa)
